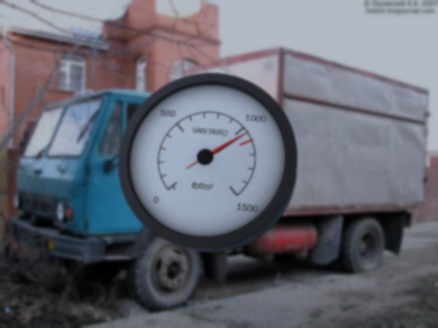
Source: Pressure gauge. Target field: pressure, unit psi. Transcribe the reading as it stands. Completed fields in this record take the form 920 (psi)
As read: 1050 (psi)
